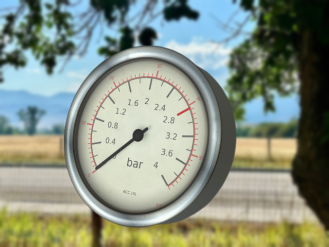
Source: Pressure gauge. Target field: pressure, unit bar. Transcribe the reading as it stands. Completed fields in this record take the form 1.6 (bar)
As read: 0 (bar)
